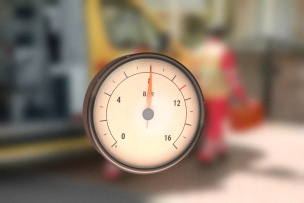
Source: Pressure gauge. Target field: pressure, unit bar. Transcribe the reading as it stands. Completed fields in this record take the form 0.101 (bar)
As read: 8 (bar)
